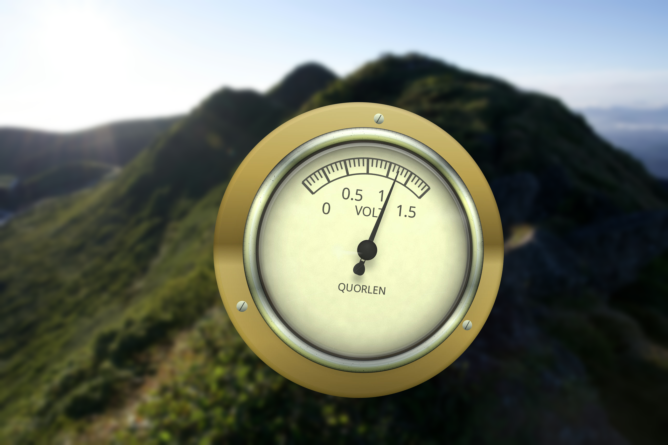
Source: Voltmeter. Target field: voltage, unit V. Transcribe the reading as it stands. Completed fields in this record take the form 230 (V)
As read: 1.1 (V)
